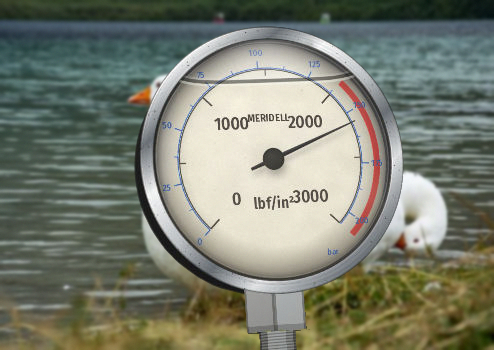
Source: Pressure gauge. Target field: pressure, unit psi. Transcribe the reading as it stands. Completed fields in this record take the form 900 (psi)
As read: 2250 (psi)
